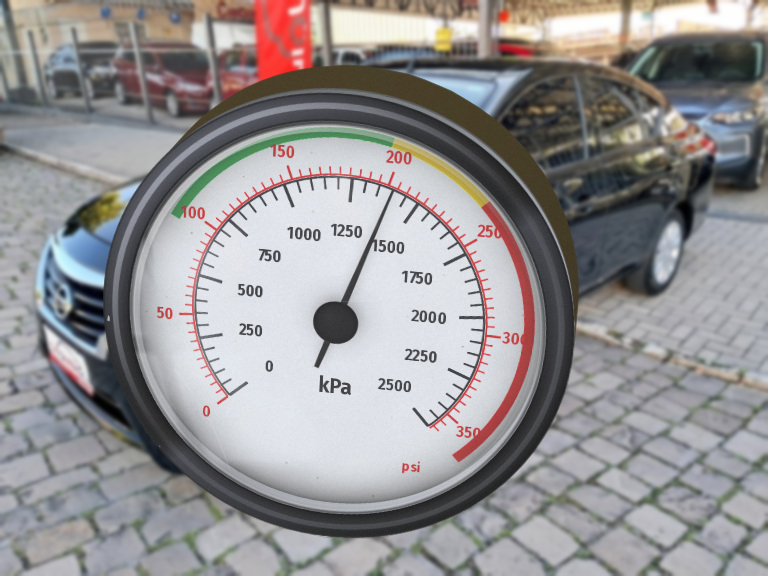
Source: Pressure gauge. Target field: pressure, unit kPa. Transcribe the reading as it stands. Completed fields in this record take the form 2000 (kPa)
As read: 1400 (kPa)
